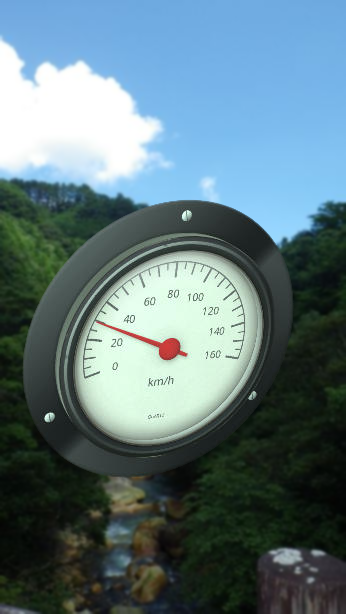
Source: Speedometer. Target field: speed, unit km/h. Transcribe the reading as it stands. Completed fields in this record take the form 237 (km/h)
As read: 30 (km/h)
